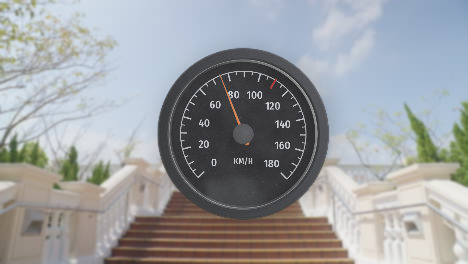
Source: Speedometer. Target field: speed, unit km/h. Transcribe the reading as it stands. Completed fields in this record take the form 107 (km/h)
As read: 75 (km/h)
